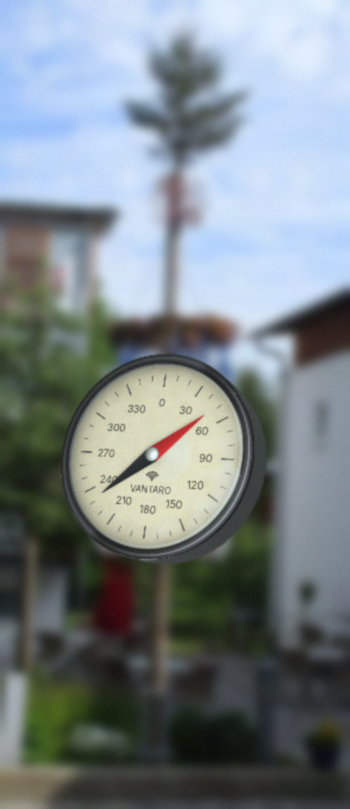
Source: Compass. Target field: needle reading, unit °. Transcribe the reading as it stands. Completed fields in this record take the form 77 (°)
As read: 50 (°)
